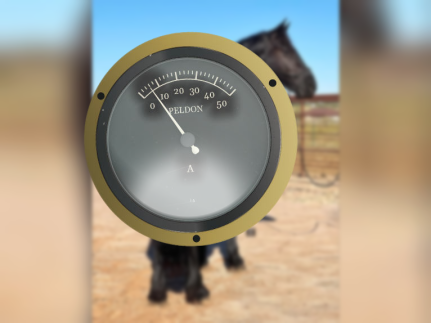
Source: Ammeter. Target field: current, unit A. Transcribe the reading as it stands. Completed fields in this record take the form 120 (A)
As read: 6 (A)
